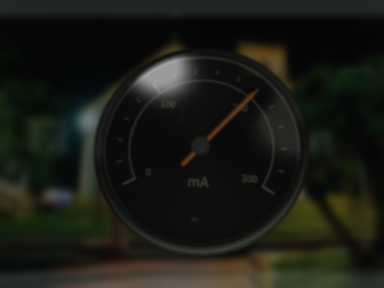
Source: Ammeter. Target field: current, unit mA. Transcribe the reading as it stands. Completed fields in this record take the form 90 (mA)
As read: 200 (mA)
